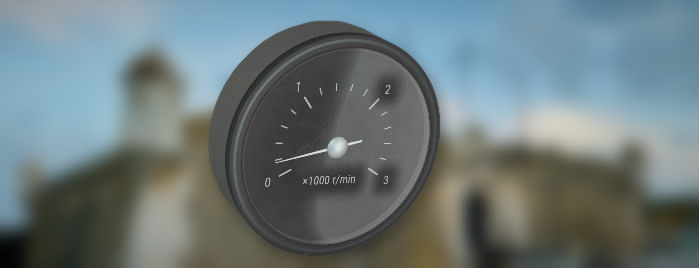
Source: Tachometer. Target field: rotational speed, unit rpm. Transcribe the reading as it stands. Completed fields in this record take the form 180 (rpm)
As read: 200 (rpm)
